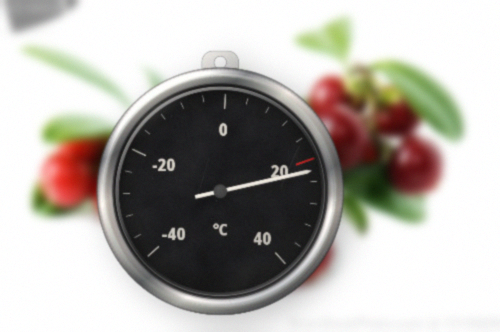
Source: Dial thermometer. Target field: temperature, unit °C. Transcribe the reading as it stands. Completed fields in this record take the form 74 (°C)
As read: 22 (°C)
